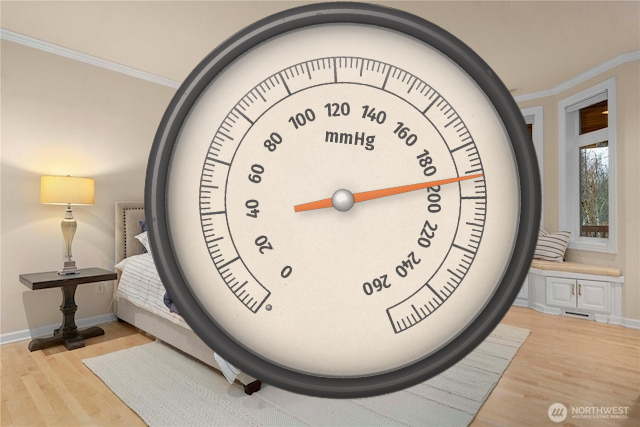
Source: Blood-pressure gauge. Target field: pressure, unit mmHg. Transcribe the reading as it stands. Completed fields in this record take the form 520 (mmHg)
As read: 192 (mmHg)
